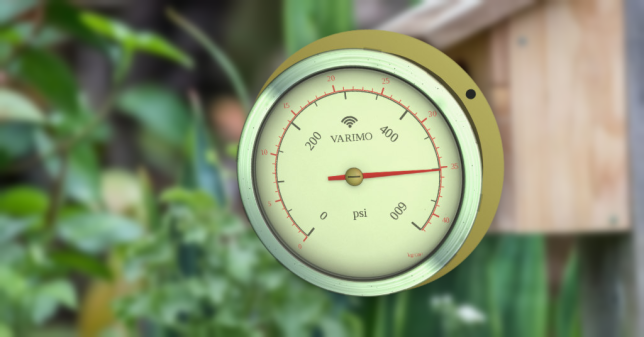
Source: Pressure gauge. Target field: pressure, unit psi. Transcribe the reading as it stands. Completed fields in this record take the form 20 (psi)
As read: 500 (psi)
